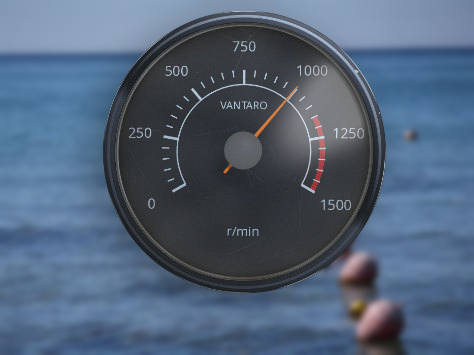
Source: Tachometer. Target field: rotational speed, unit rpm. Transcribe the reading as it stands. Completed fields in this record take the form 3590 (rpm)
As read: 1000 (rpm)
